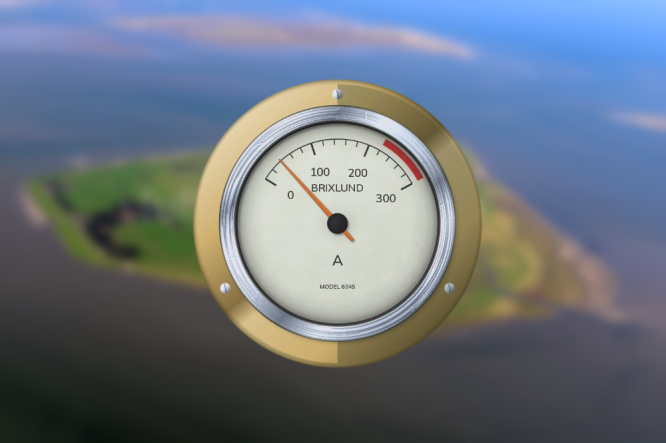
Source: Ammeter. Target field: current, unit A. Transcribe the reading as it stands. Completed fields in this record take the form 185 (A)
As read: 40 (A)
